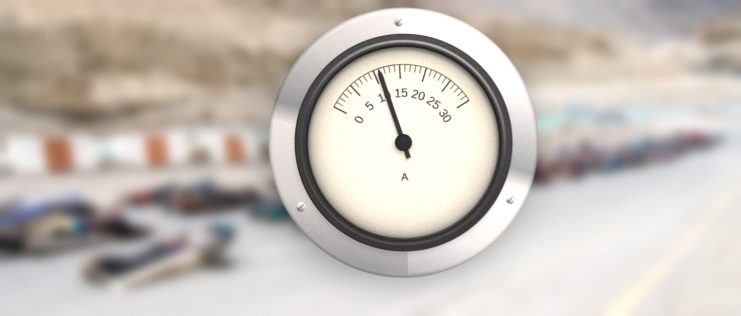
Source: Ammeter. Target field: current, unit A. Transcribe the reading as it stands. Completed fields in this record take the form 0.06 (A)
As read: 11 (A)
